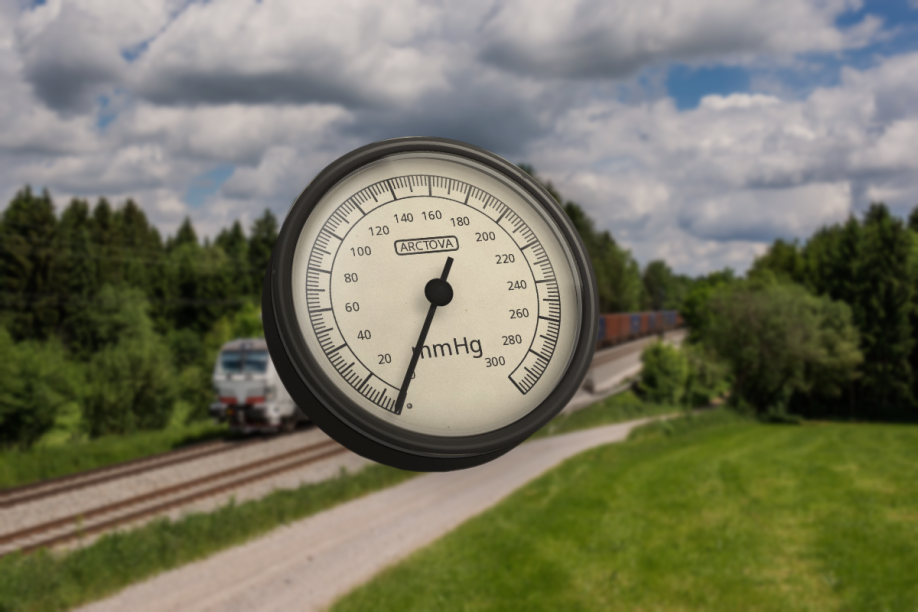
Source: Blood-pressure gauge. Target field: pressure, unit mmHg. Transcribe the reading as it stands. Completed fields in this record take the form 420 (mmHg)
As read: 2 (mmHg)
